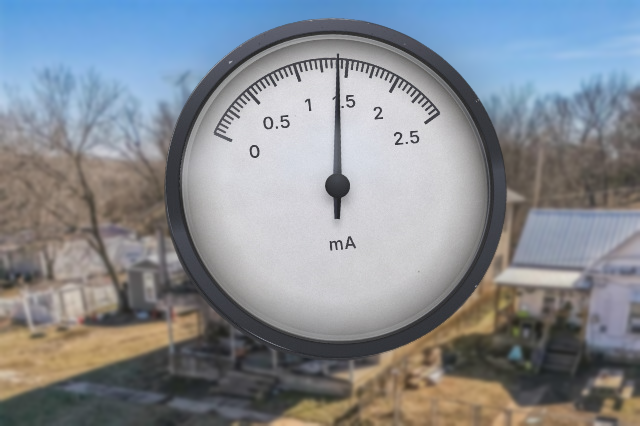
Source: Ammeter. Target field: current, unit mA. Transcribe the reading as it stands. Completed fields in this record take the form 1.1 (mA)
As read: 1.4 (mA)
